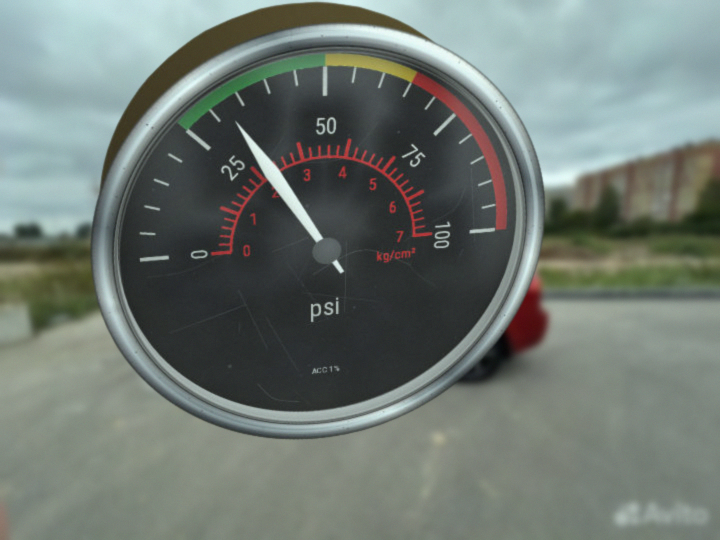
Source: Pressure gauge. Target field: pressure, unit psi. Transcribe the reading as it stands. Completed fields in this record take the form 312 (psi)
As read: 32.5 (psi)
